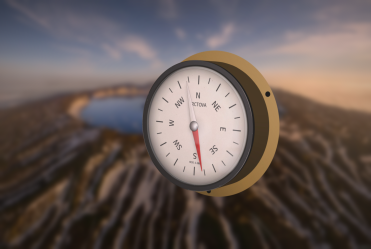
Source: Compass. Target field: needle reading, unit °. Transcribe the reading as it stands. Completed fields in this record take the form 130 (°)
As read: 165 (°)
